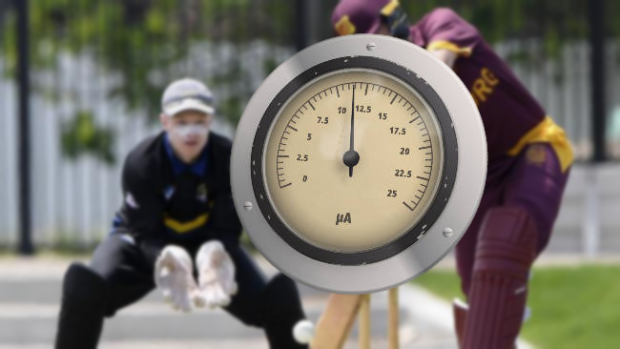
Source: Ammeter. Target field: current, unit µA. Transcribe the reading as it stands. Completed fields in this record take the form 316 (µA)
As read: 11.5 (µA)
